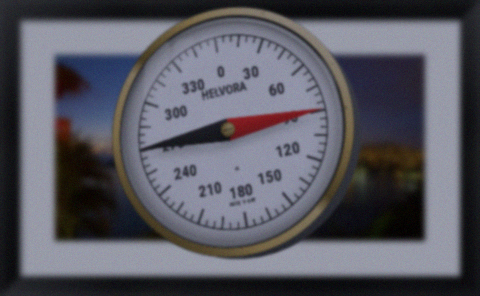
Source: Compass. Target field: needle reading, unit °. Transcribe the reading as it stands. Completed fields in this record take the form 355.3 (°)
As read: 90 (°)
